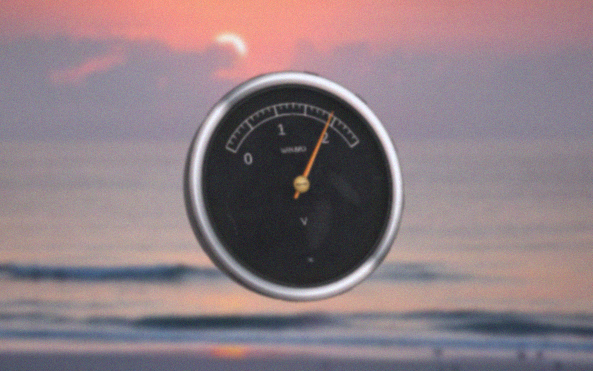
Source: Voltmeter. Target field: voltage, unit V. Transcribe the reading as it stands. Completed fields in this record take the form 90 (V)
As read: 1.9 (V)
